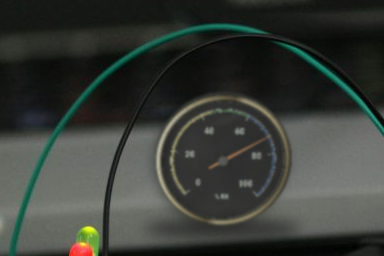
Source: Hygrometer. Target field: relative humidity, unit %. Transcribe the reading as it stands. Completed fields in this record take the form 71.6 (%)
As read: 72 (%)
